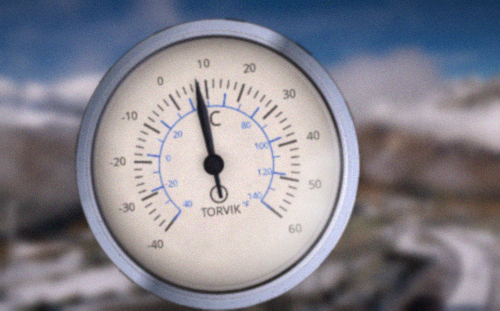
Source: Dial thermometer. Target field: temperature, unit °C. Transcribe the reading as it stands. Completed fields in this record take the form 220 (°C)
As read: 8 (°C)
